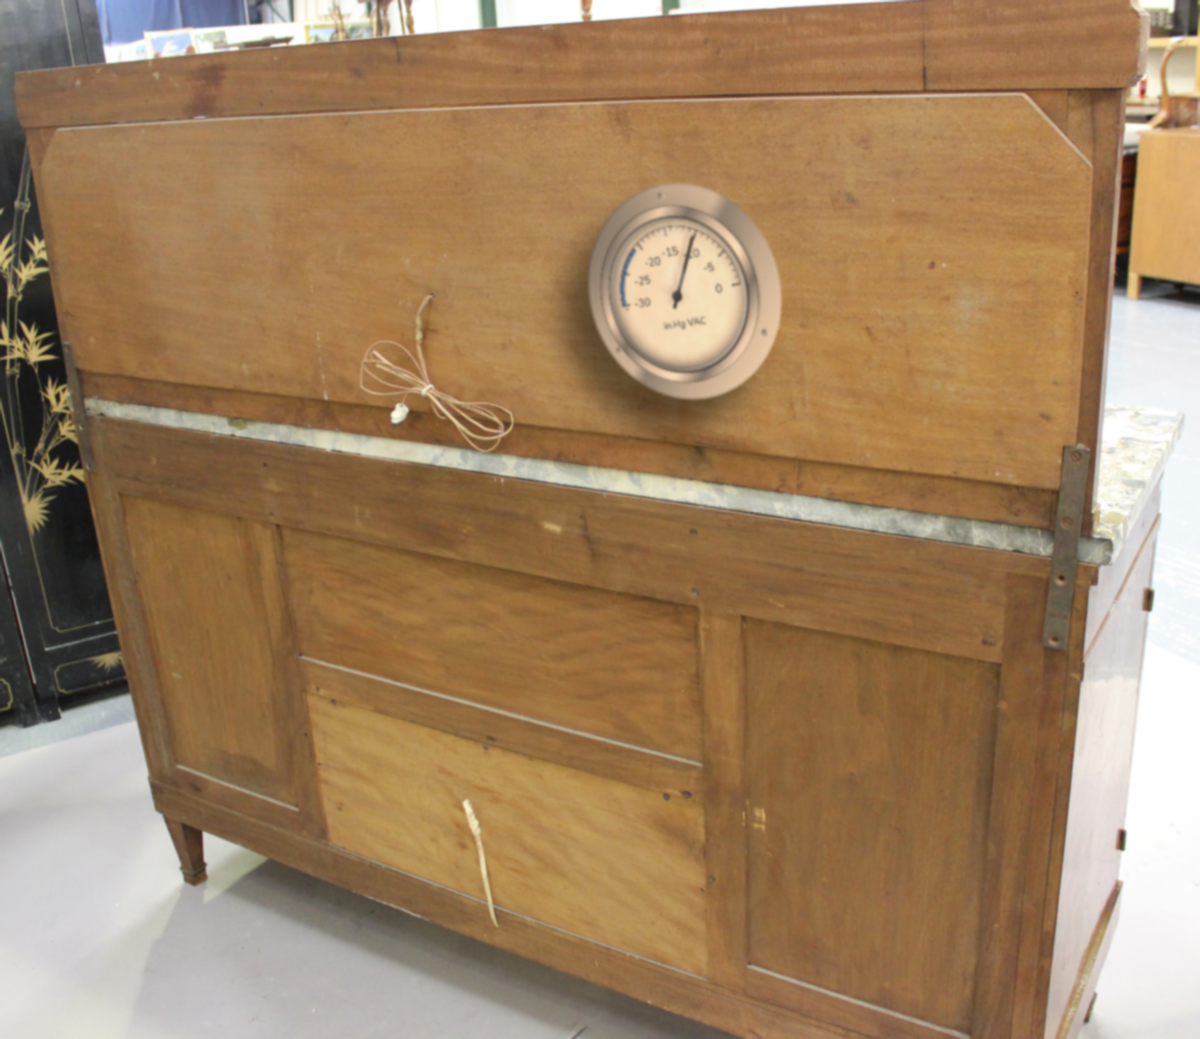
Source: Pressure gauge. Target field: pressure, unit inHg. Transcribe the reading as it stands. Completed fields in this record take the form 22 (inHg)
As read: -10 (inHg)
